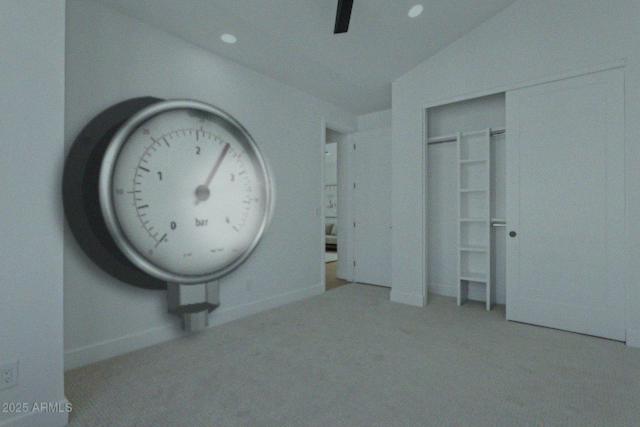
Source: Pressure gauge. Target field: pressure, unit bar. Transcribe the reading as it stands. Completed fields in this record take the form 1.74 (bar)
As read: 2.5 (bar)
